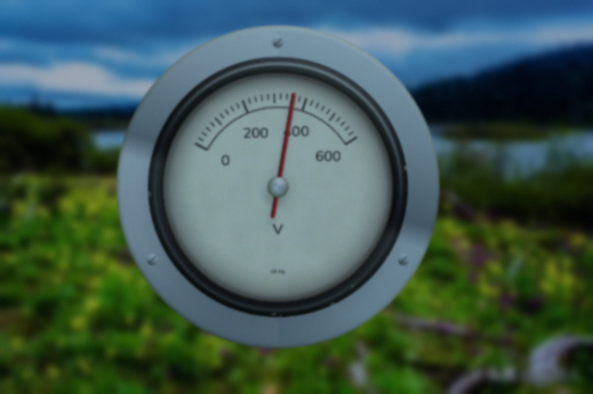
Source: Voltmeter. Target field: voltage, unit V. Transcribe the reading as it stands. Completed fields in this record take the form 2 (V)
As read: 360 (V)
